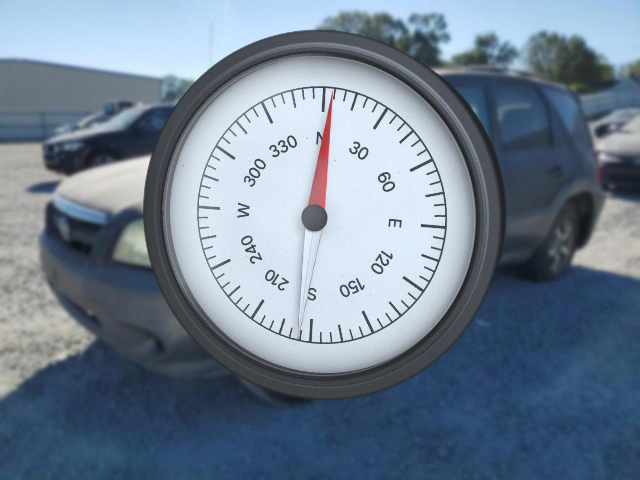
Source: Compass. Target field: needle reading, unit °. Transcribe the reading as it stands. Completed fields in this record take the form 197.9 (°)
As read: 5 (°)
